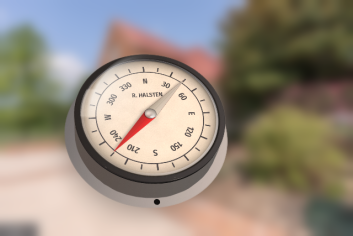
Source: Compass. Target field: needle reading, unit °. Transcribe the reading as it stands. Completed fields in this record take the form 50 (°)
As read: 225 (°)
